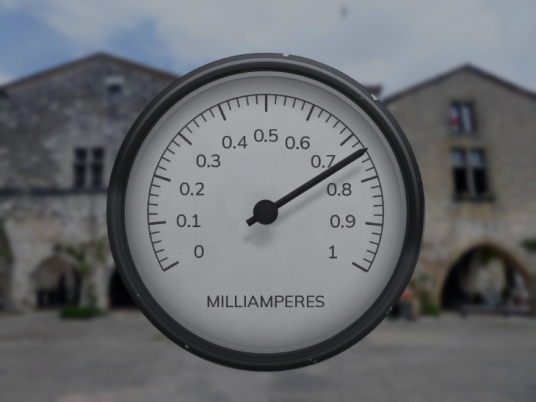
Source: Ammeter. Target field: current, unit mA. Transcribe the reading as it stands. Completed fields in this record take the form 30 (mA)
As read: 0.74 (mA)
